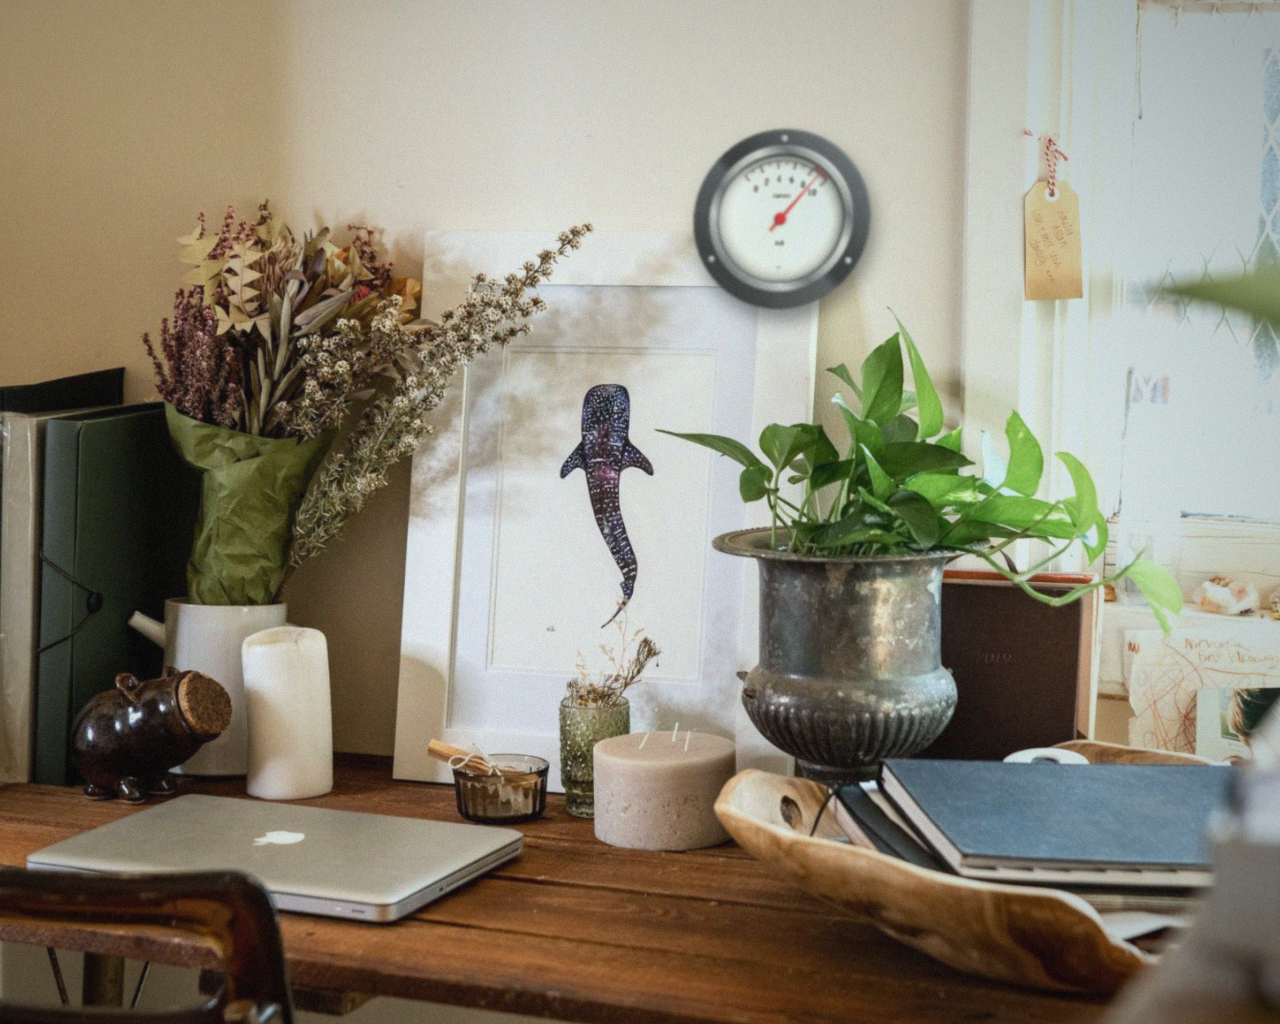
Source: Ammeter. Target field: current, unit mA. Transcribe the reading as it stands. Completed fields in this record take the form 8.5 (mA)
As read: 9 (mA)
